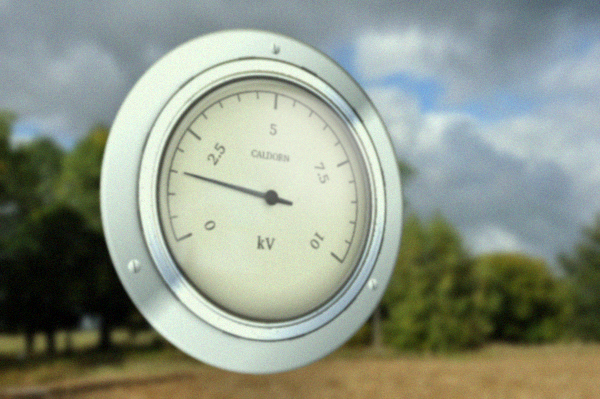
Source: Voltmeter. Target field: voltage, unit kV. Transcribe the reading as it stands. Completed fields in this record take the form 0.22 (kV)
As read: 1.5 (kV)
